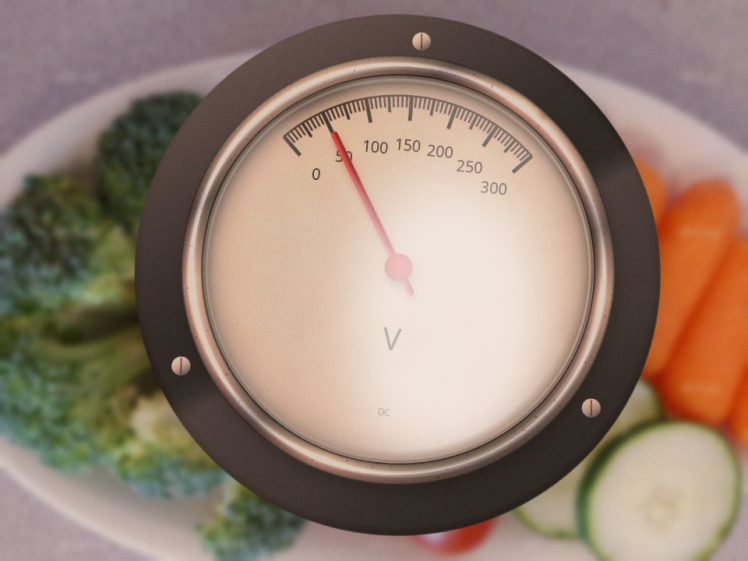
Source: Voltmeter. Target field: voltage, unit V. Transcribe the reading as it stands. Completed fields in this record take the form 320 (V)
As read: 50 (V)
